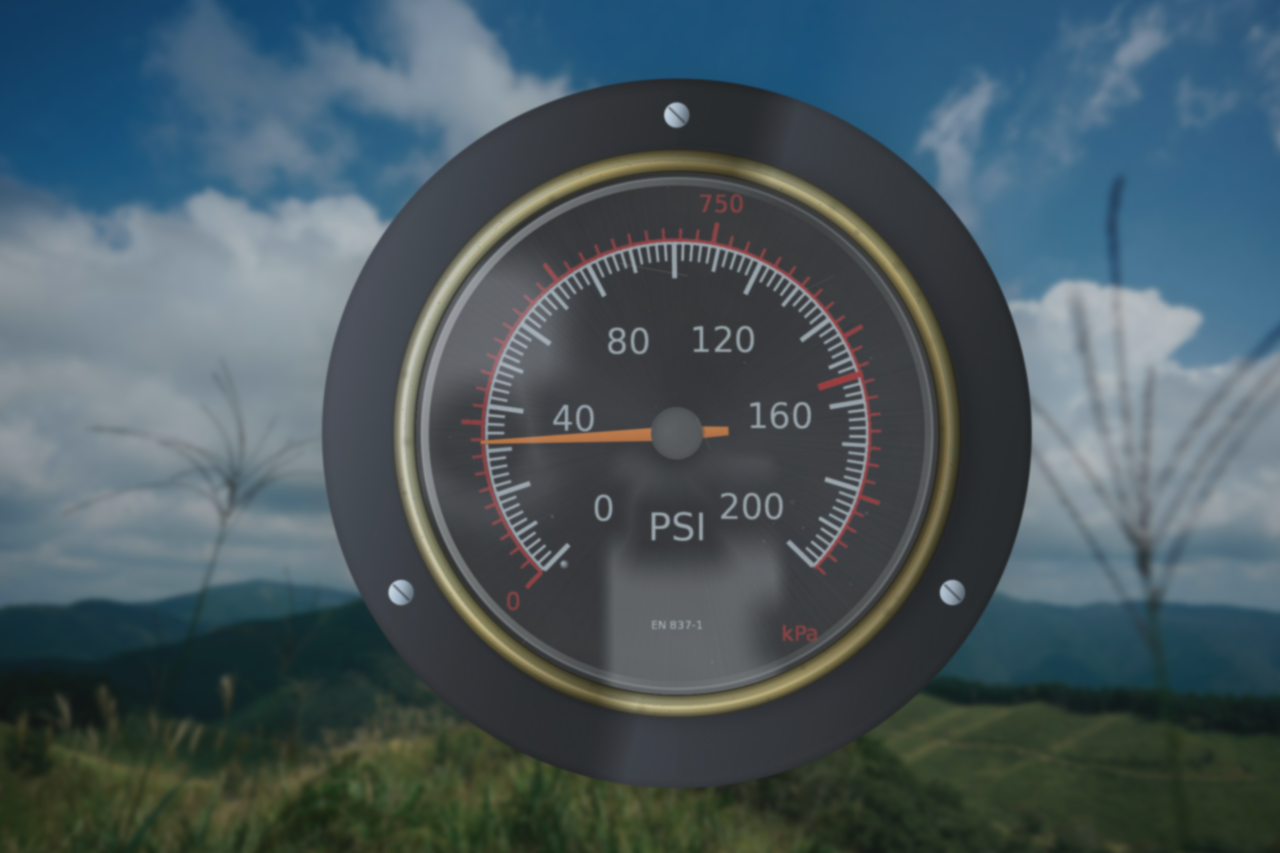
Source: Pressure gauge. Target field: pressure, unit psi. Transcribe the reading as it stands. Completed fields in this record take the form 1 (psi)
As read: 32 (psi)
